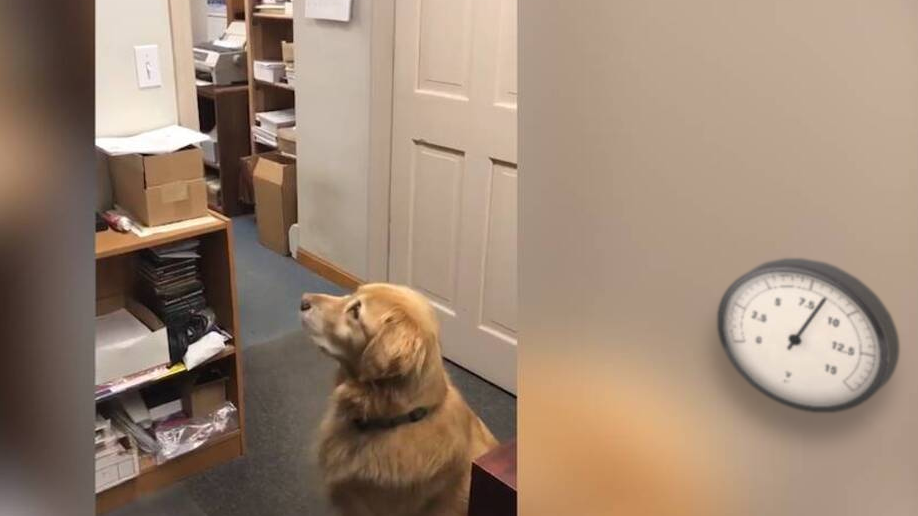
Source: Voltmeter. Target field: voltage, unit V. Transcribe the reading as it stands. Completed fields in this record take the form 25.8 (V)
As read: 8.5 (V)
